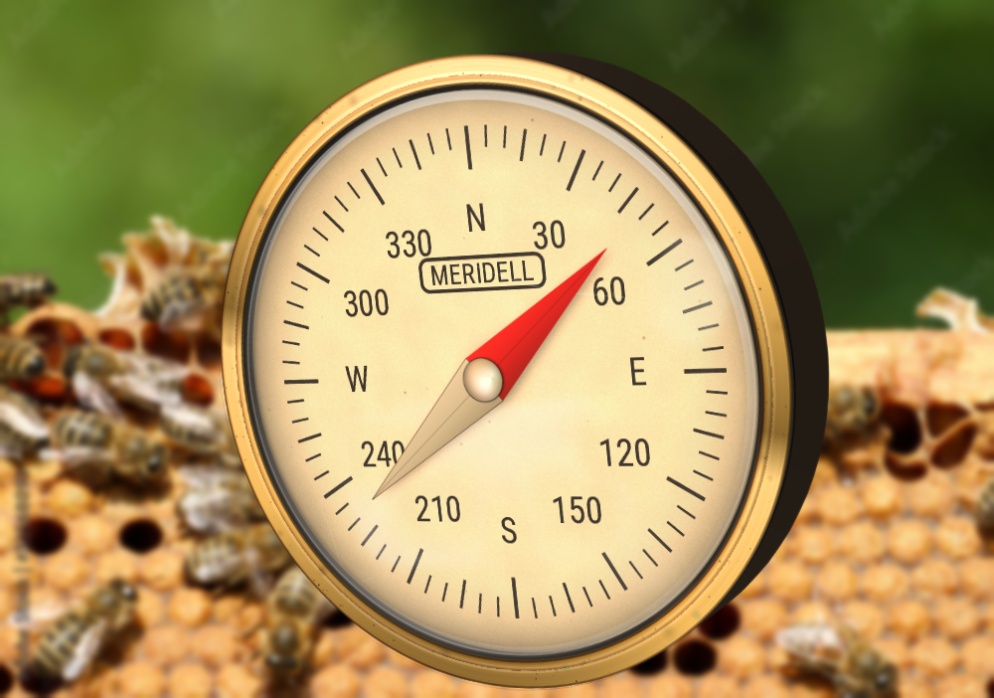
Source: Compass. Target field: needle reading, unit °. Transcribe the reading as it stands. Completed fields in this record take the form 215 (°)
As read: 50 (°)
